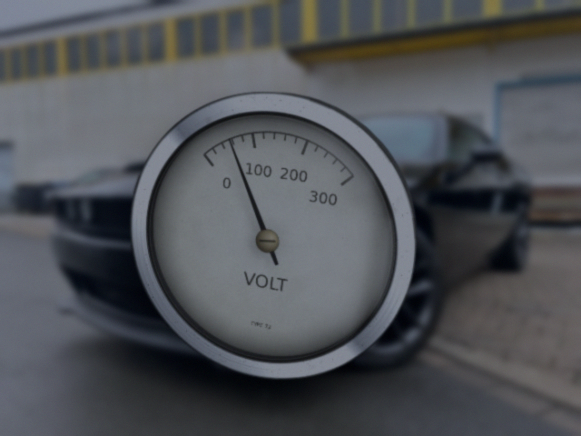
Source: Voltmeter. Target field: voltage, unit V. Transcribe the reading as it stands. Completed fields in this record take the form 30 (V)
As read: 60 (V)
